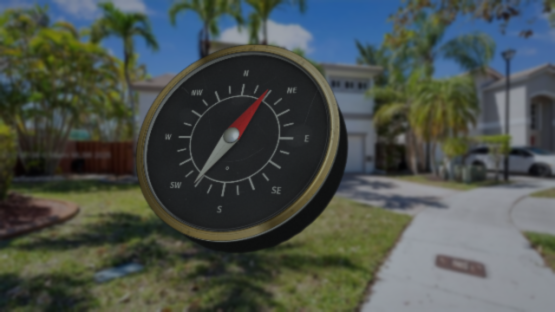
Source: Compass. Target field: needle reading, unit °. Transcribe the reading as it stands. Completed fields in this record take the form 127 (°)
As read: 30 (°)
